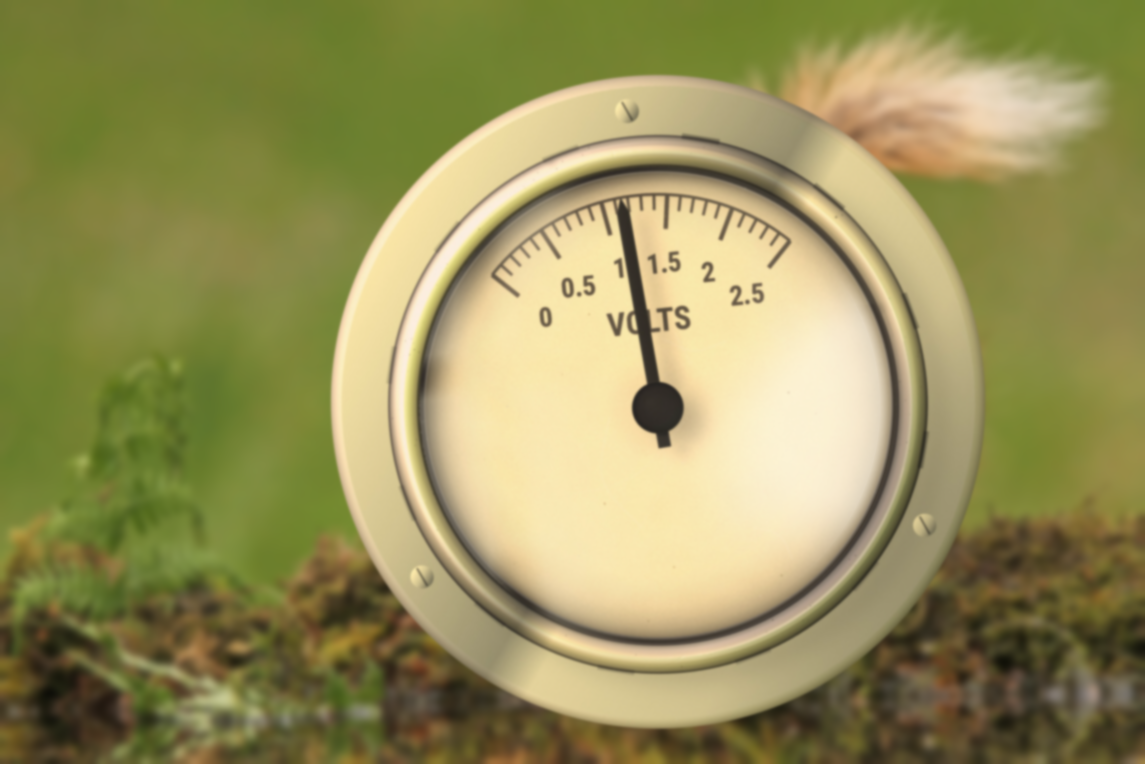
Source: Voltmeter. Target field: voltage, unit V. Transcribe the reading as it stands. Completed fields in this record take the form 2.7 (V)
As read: 1.15 (V)
